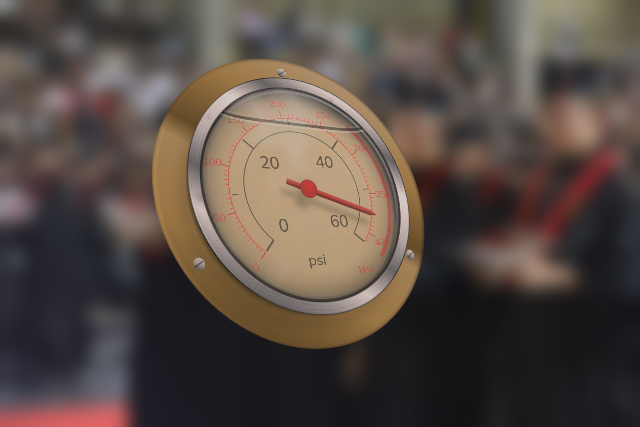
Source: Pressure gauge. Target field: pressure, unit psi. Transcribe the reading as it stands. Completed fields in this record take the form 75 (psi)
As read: 55 (psi)
